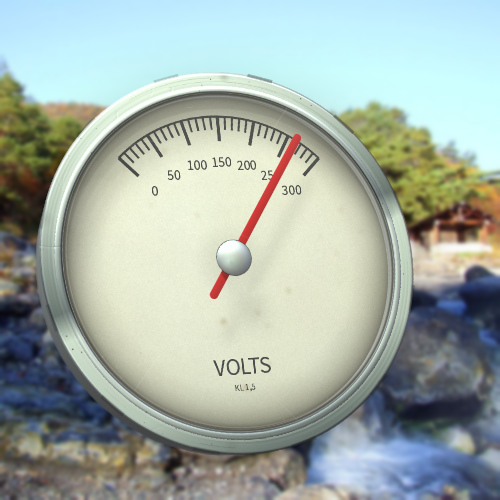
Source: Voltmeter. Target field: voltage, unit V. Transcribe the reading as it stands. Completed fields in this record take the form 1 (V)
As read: 260 (V)
